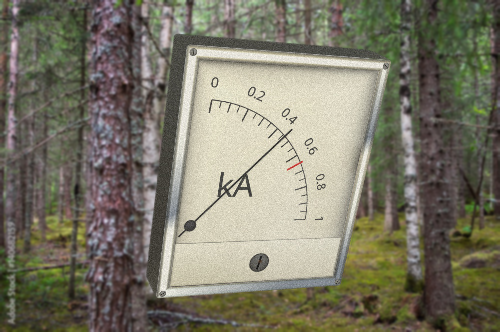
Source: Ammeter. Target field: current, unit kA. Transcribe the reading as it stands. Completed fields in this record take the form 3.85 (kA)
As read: 0.45 (kA)
